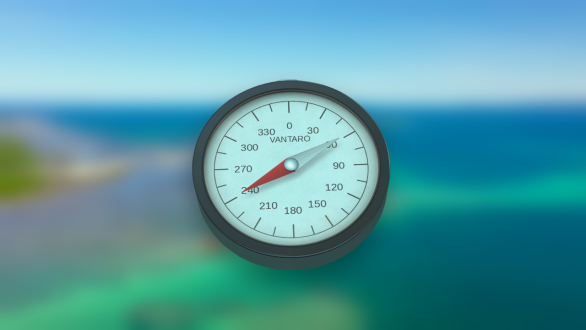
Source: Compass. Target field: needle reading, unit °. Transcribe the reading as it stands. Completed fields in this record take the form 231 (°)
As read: 240 (°)
